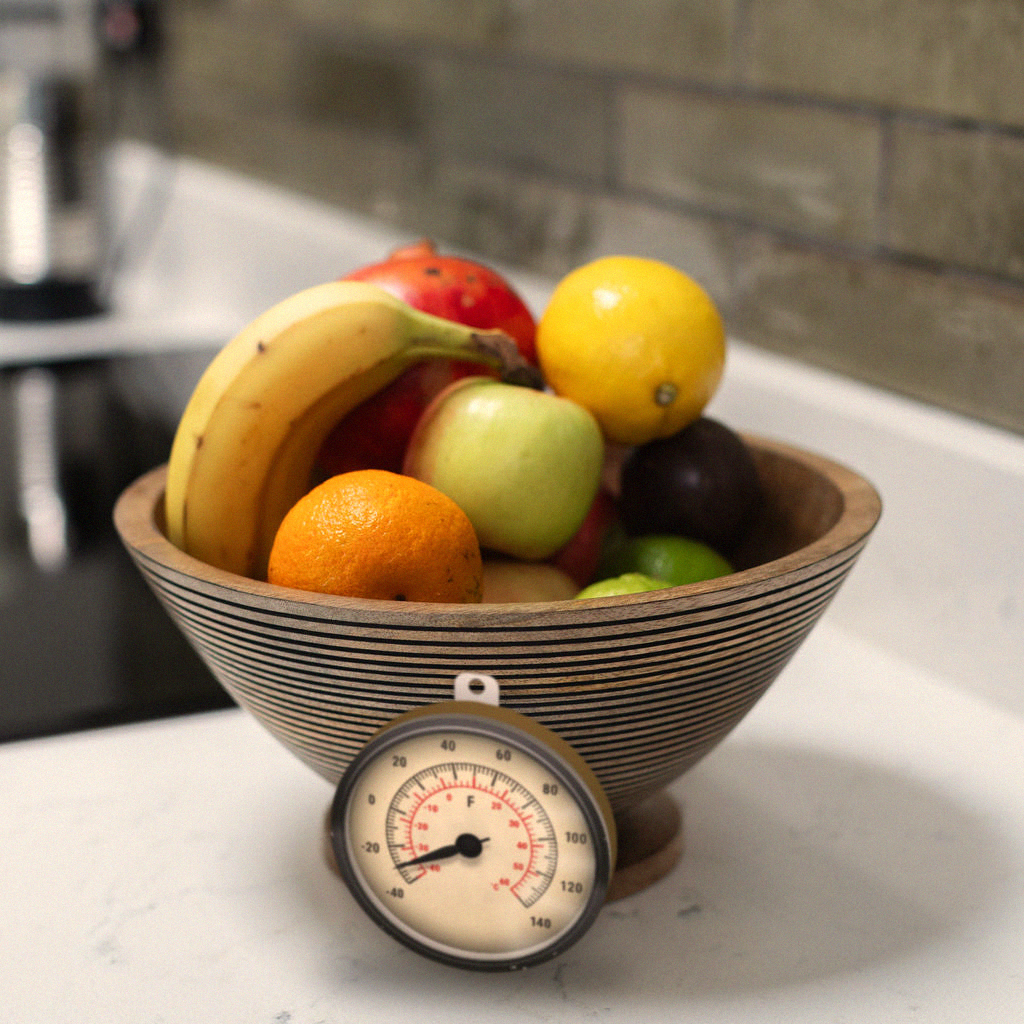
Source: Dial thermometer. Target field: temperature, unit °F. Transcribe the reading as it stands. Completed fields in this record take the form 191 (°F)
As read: -30 (°F)
